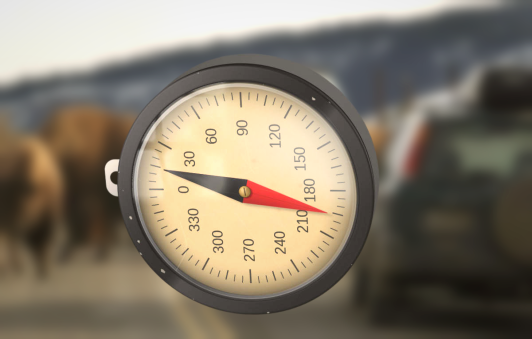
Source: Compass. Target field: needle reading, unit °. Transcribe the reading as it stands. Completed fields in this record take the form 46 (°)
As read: 195 (°)
